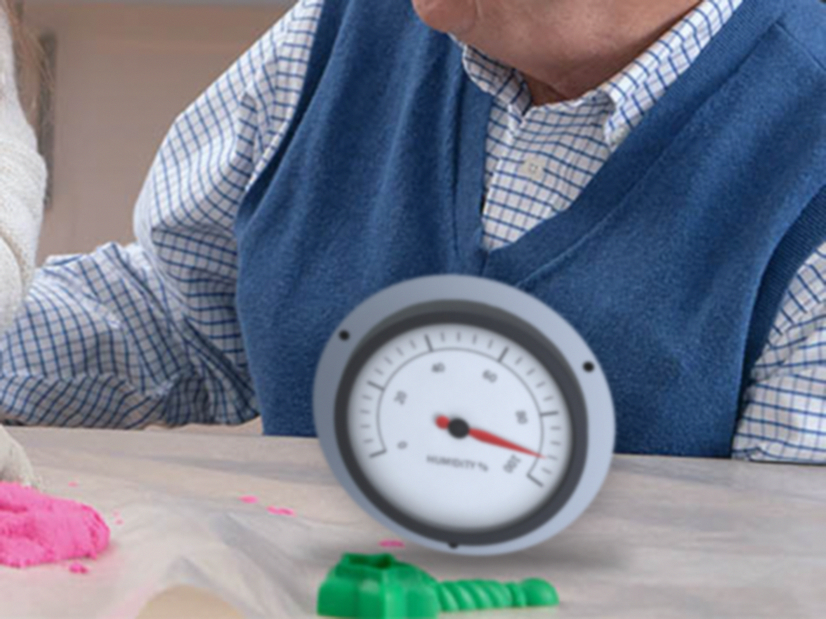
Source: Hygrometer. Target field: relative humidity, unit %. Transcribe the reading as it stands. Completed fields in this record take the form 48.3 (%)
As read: 92 (%)
